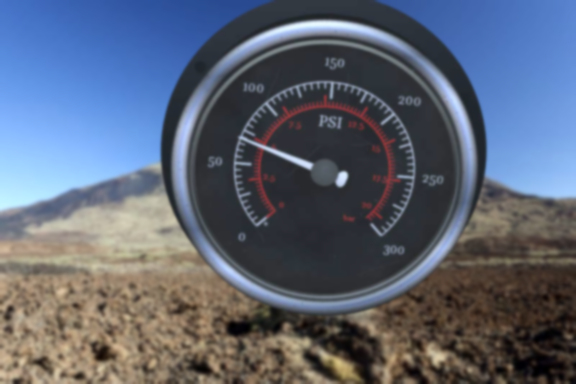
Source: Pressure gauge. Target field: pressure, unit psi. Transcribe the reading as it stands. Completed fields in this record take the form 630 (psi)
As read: 70 (psi)
